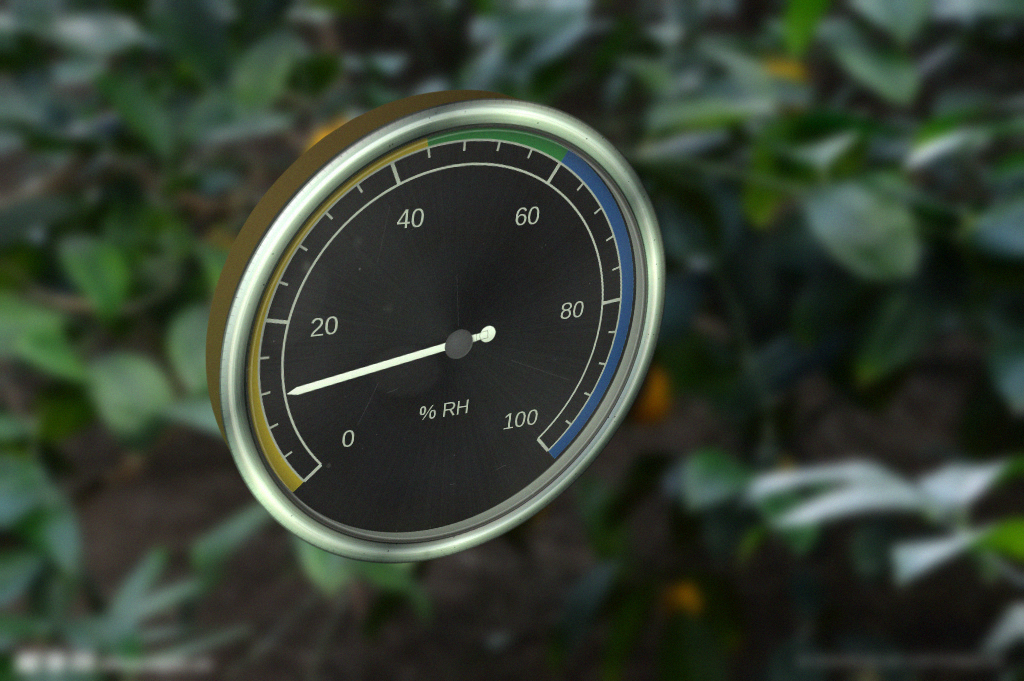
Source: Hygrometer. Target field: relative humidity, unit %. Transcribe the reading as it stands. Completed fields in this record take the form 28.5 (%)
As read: 12 (%)
